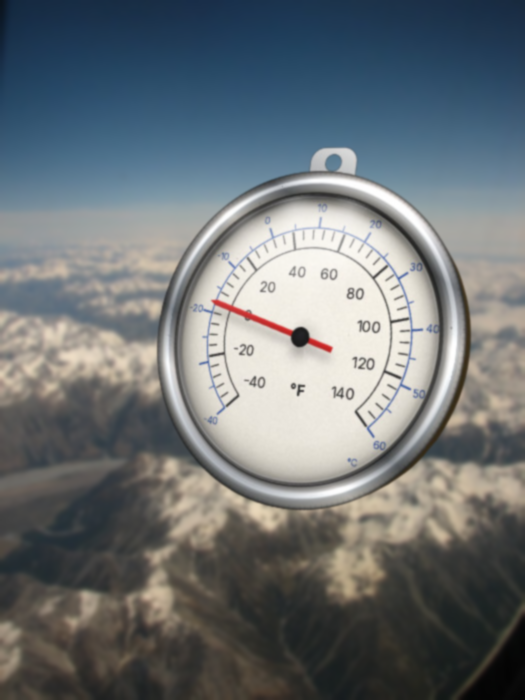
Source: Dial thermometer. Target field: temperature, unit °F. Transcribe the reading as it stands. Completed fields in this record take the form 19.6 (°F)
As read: 0 (°F)
